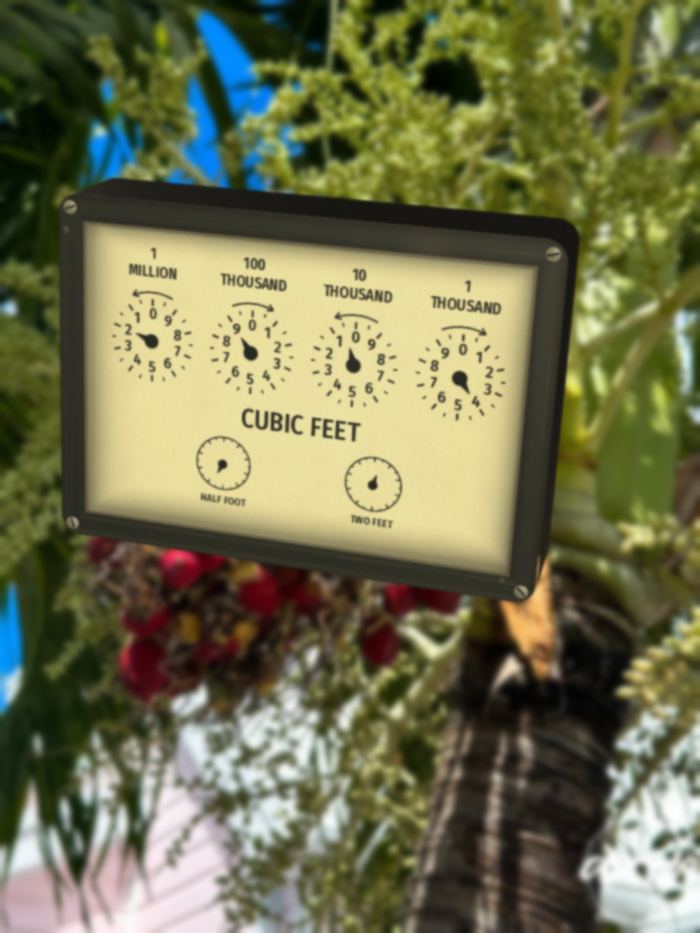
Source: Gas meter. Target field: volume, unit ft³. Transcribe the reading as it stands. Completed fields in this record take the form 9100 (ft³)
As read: 190400 (ft³)
